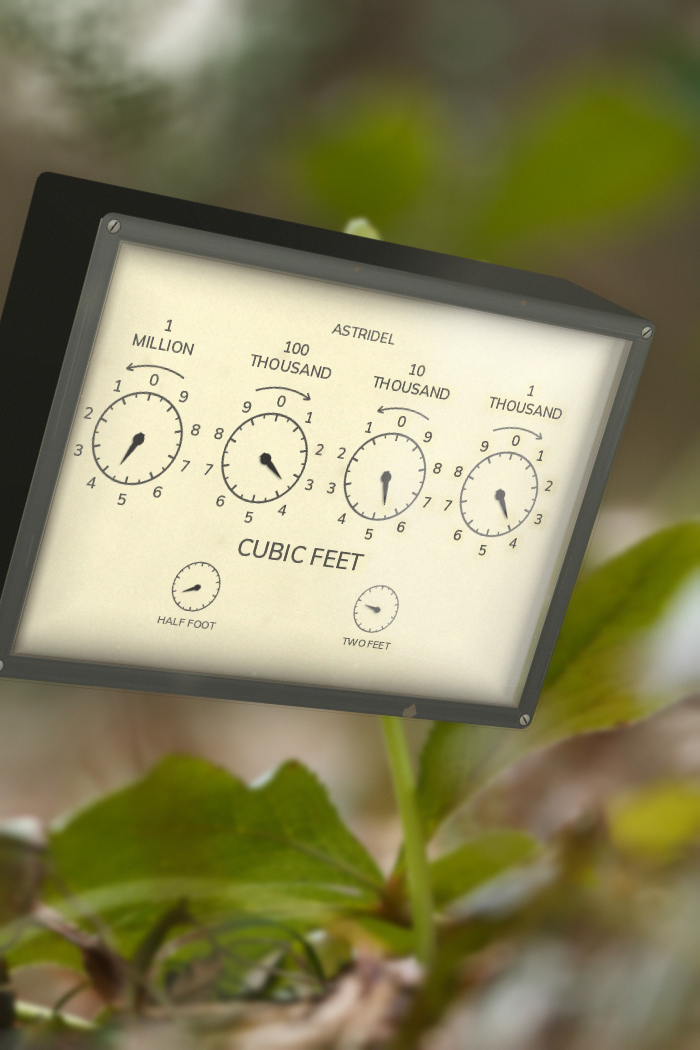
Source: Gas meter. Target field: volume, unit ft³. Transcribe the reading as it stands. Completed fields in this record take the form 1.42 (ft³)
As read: 435400 (ft³)
